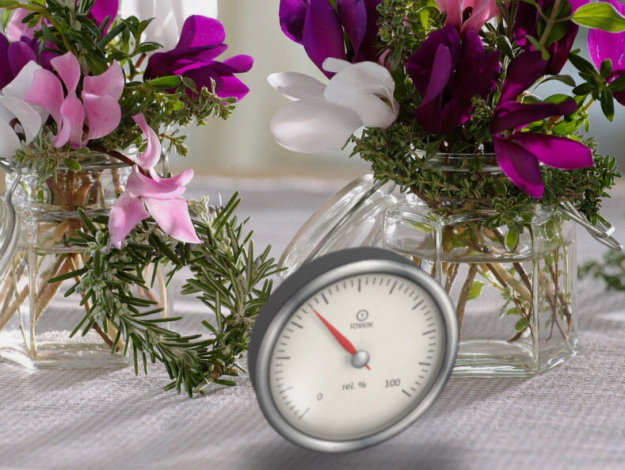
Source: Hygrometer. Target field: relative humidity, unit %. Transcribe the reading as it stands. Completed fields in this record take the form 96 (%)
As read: 36 (%)
